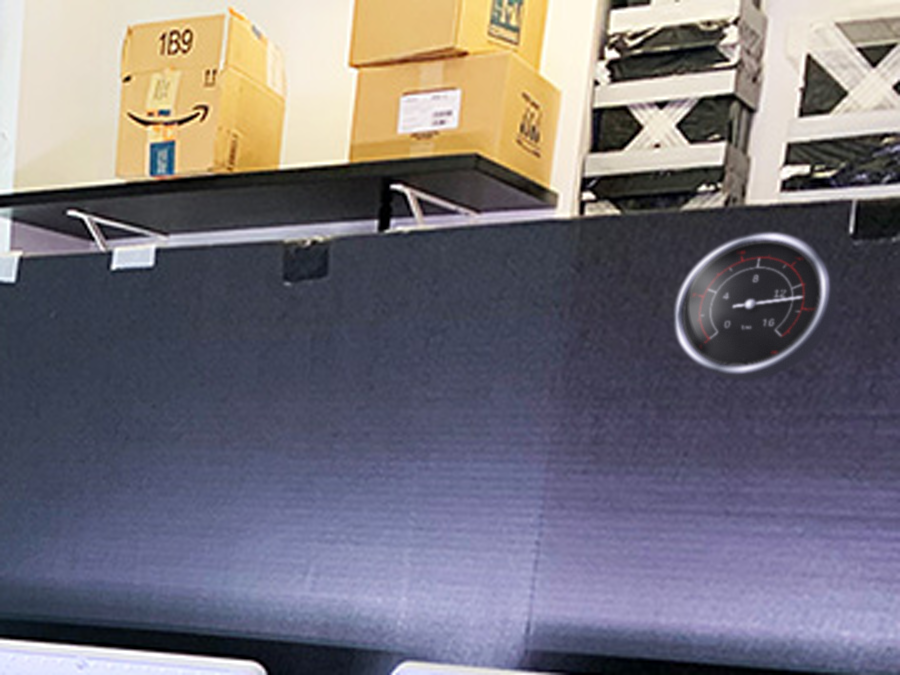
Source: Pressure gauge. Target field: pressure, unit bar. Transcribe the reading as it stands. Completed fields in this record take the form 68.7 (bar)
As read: 13 (bar)
